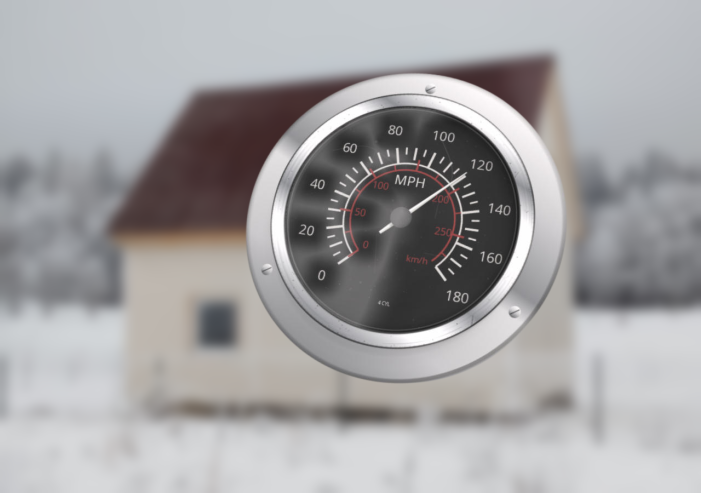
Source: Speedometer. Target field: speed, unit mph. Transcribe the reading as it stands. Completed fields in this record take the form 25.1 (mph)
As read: 120 (mph)
